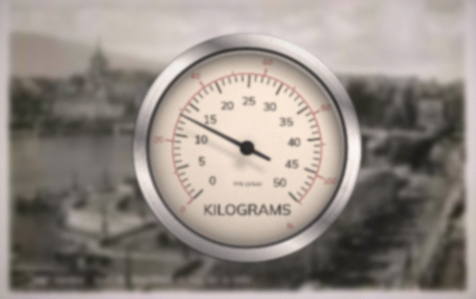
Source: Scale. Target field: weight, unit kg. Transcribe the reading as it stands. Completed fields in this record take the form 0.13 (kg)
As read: 13 (kg)
